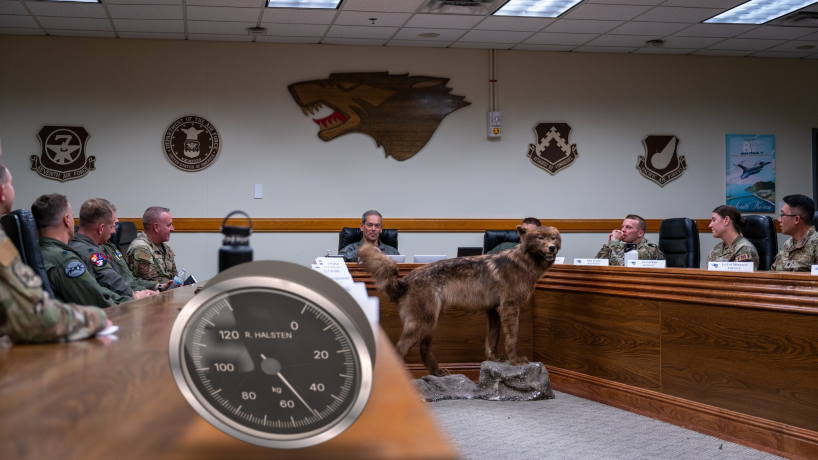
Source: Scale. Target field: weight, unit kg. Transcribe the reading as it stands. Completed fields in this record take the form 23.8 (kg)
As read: 50 (kg)
